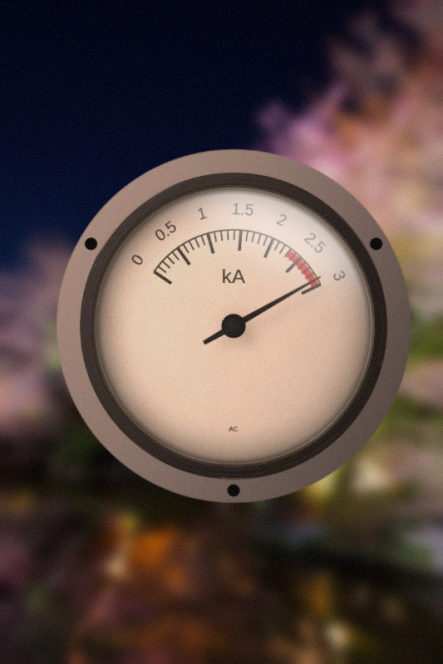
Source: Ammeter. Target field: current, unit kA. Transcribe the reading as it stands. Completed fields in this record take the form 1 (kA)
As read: 2.9 (kA)
